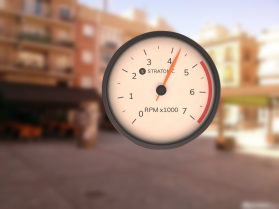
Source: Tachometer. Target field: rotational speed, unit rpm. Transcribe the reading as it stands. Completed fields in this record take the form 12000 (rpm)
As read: 4250 (rpm)
